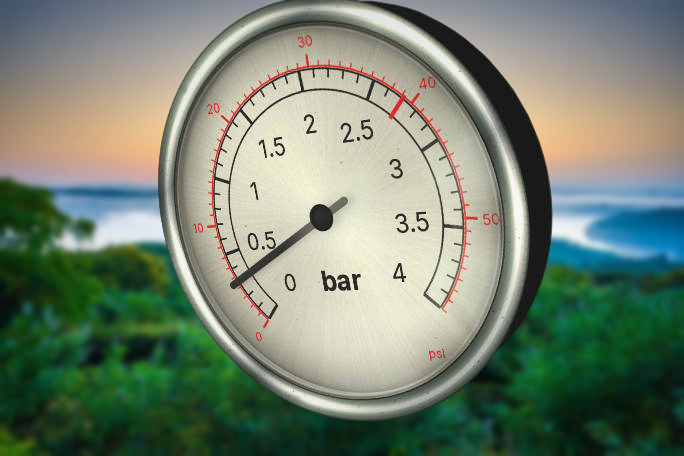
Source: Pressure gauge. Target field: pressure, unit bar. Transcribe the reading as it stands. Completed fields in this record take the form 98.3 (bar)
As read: 0.3 (bar)
